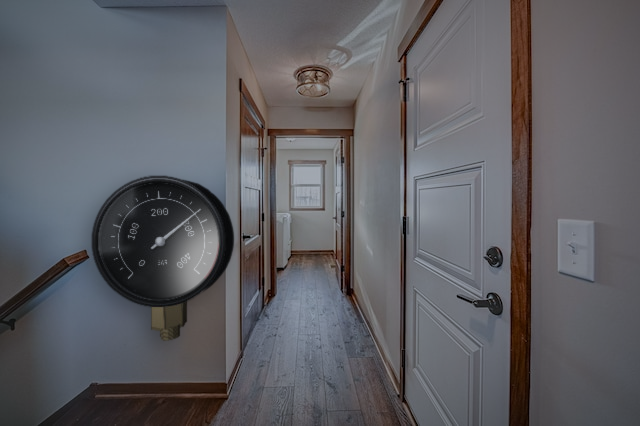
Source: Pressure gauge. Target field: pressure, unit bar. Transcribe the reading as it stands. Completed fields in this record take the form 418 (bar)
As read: 280 (bar)
